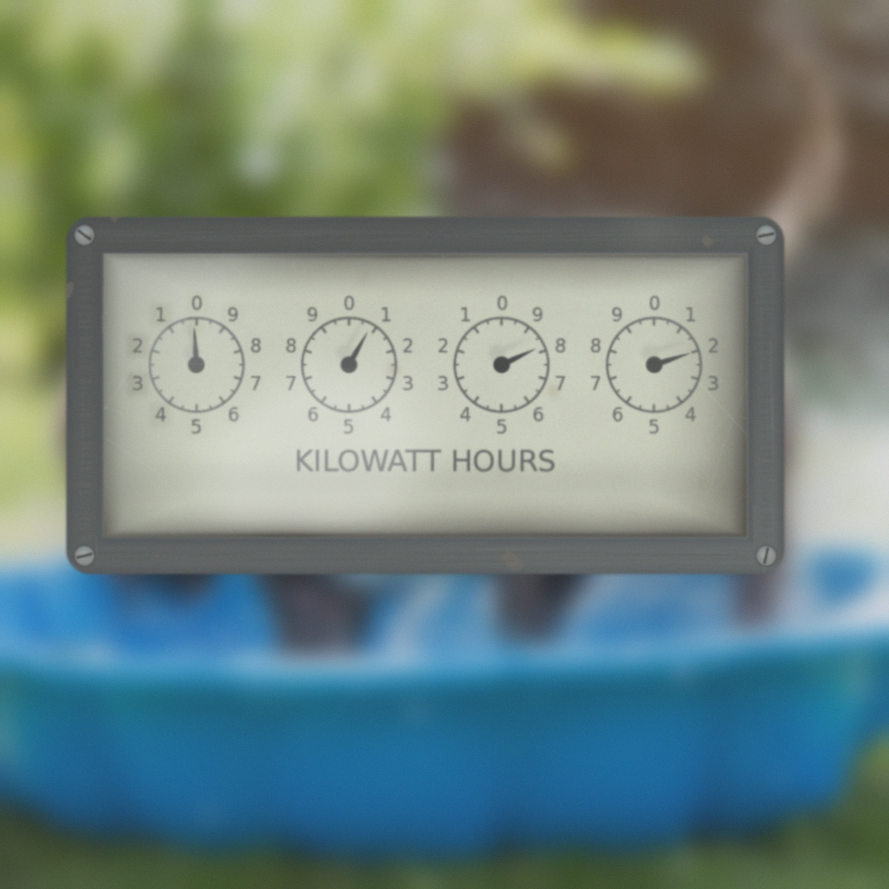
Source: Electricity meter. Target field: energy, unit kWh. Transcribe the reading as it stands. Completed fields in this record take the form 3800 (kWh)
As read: 82 (kWh)
